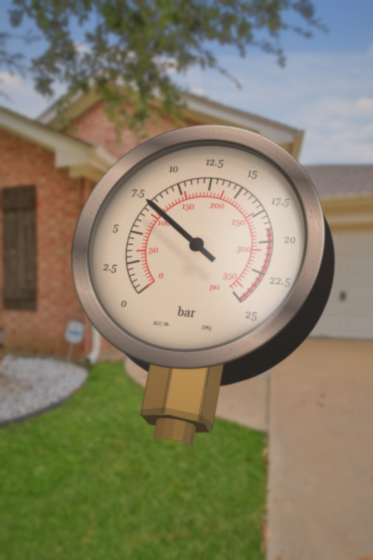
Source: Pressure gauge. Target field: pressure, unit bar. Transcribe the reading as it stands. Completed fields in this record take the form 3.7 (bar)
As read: 7.5 (bar)
